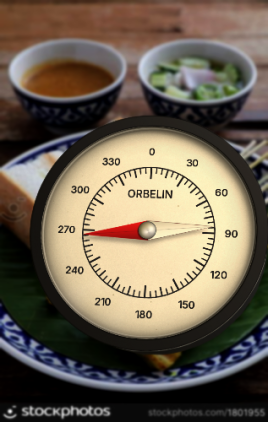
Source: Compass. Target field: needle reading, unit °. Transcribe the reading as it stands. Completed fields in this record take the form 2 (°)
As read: 265 (°)
